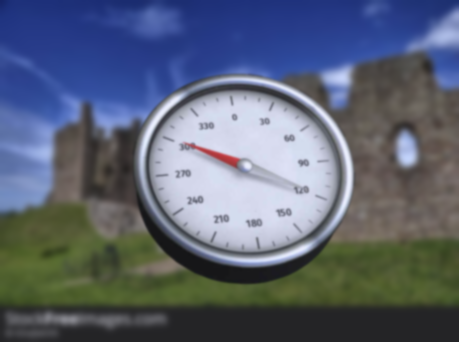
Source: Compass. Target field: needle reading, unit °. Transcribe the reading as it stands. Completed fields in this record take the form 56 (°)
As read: 300 (°)
